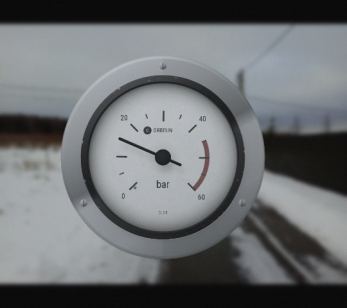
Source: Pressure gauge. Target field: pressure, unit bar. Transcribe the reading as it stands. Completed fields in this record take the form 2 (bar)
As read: 15 (bar)
